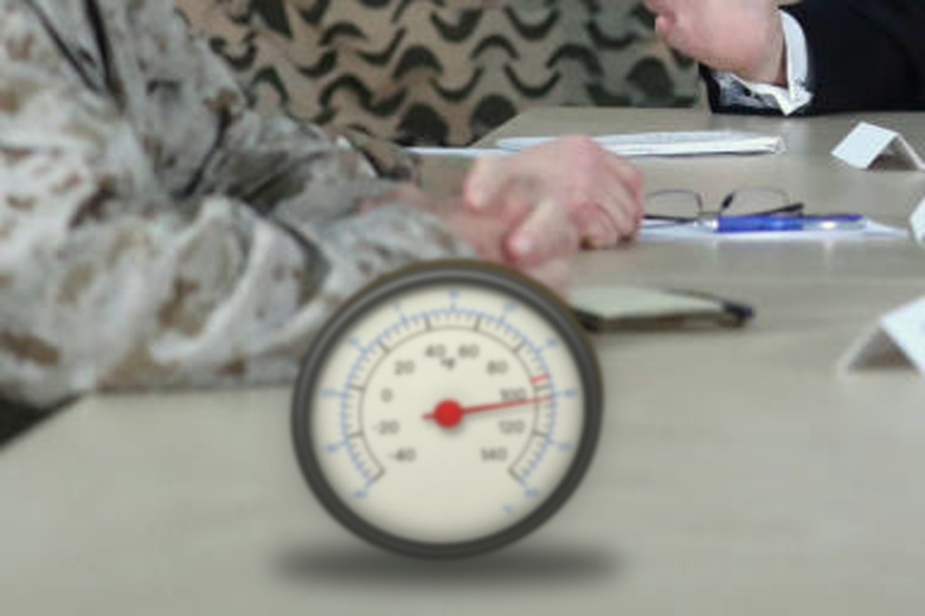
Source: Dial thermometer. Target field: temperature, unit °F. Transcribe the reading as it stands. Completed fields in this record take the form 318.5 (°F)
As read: 104 (°F)
